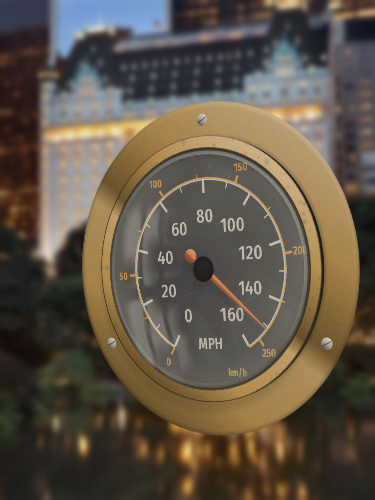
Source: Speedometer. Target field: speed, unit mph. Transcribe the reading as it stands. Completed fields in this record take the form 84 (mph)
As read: 150 (mph)
